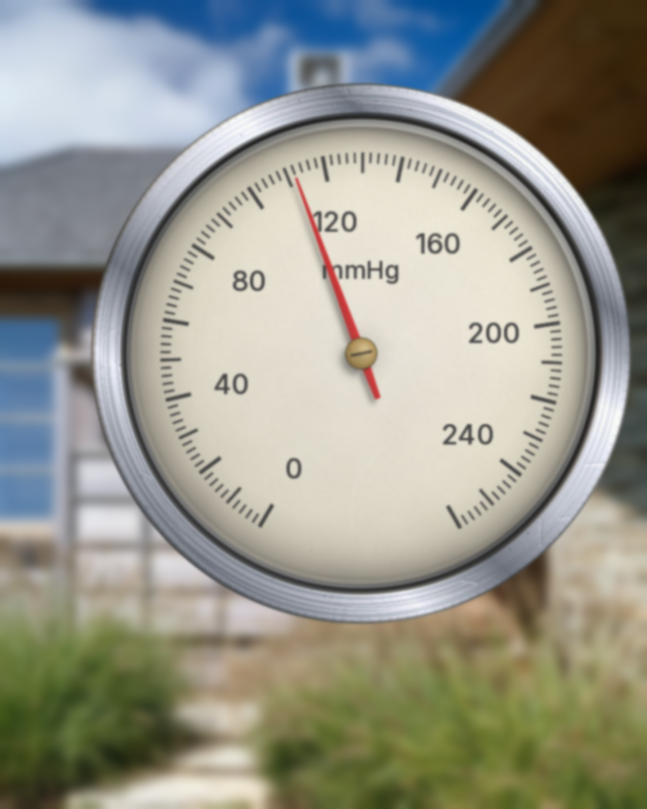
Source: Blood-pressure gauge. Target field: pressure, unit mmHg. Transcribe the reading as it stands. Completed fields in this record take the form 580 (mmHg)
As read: 112 (mmHg)
